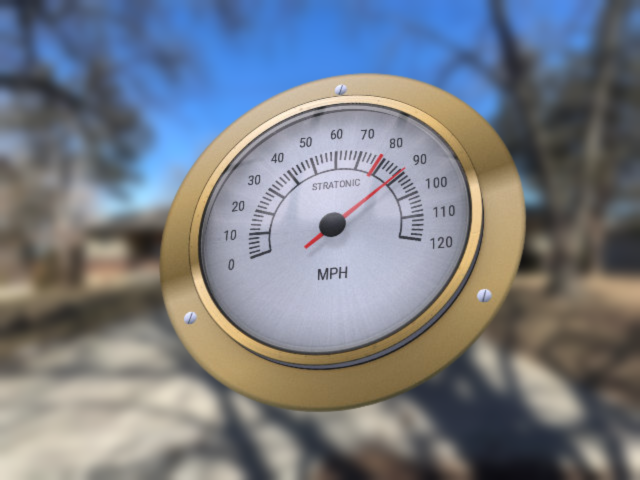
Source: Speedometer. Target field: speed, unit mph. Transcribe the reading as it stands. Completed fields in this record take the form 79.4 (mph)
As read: 90 (mph)
